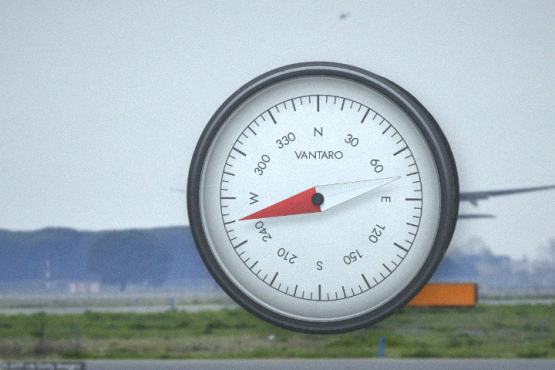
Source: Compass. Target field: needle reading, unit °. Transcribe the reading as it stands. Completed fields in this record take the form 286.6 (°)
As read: 255 (°)
